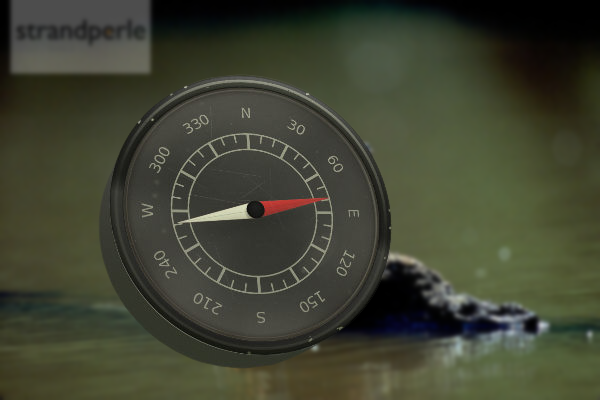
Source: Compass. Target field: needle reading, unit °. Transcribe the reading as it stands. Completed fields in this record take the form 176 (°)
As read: 80 (°)
